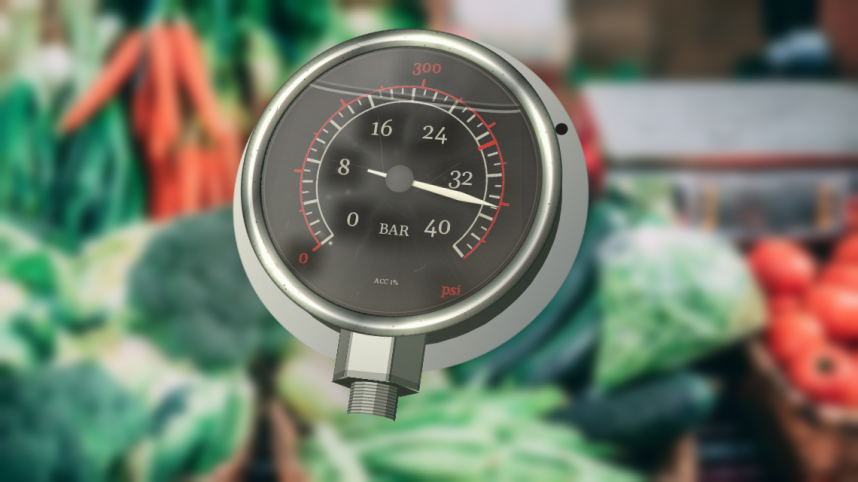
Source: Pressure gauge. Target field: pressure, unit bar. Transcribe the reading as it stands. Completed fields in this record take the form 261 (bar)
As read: 35 (bar)
